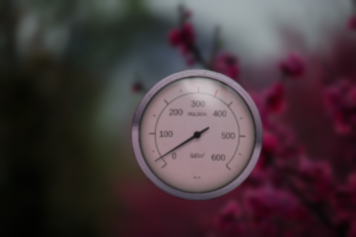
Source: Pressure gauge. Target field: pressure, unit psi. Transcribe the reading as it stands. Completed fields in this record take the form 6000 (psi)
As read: 25 (psi)
